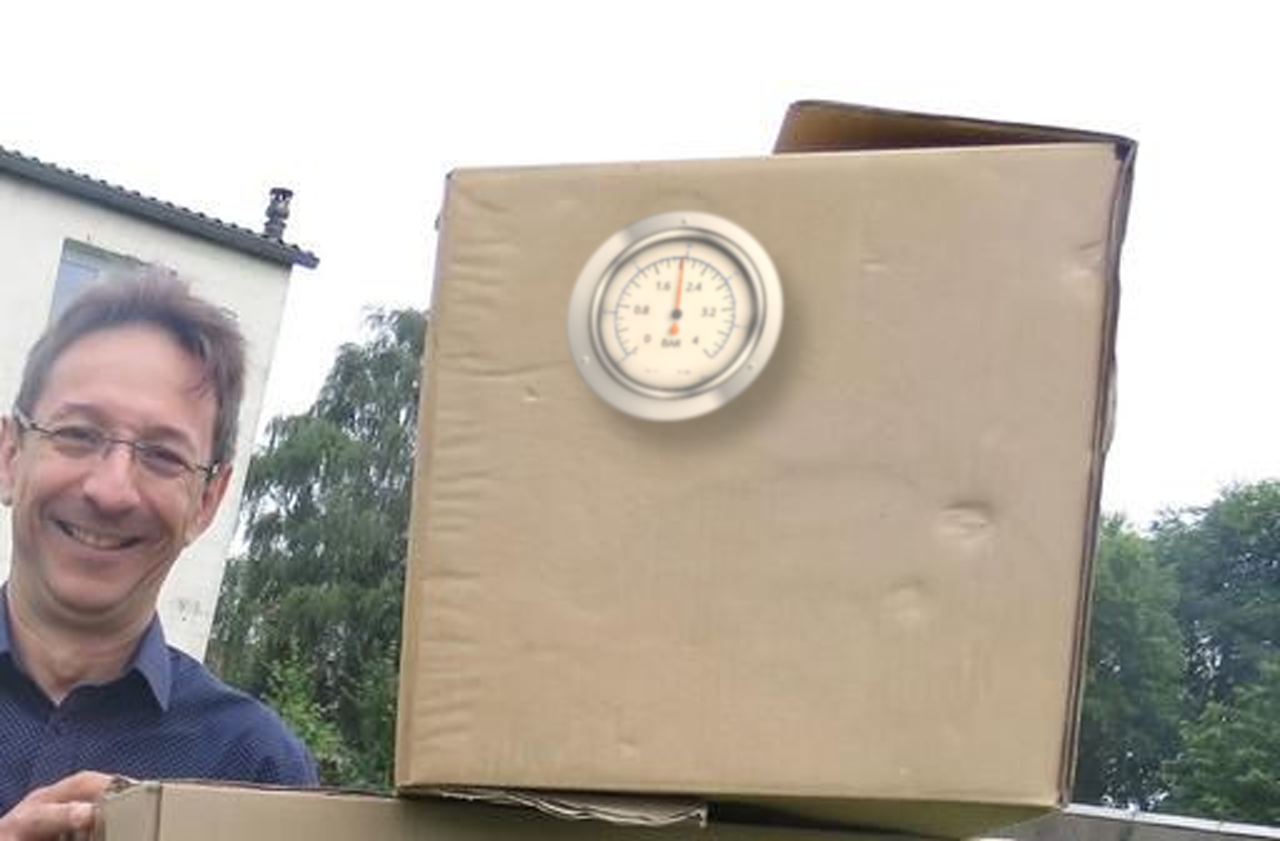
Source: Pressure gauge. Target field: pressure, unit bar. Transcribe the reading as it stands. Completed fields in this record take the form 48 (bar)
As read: 2 (bar)
